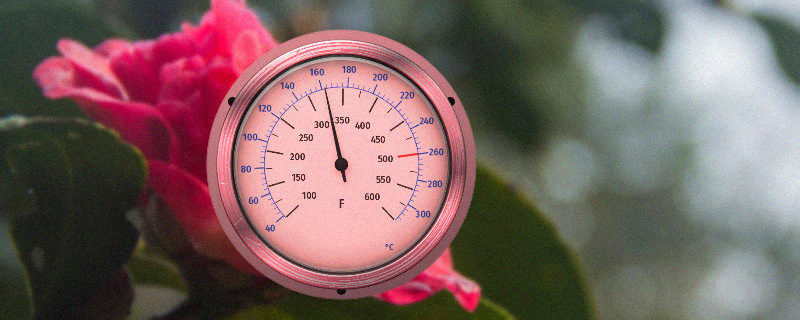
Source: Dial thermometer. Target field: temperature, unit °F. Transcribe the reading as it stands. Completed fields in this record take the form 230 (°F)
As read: 325 (°F)
